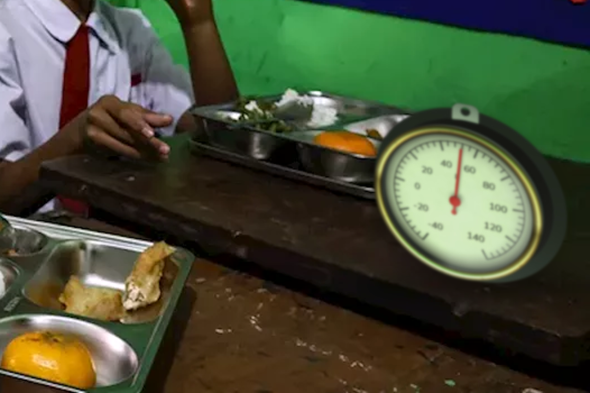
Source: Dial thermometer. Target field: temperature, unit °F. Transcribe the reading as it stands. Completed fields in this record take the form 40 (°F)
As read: 52 (°F)
